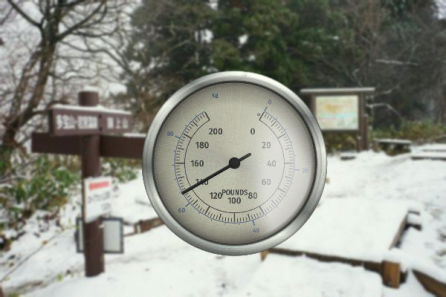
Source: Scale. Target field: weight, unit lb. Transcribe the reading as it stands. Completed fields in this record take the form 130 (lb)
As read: 140 (lb)
